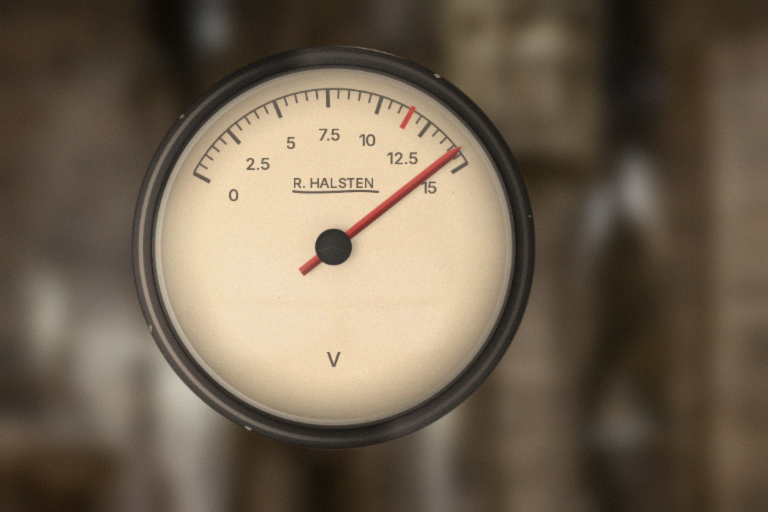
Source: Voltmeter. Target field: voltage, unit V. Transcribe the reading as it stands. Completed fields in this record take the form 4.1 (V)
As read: 14.25 (V)
